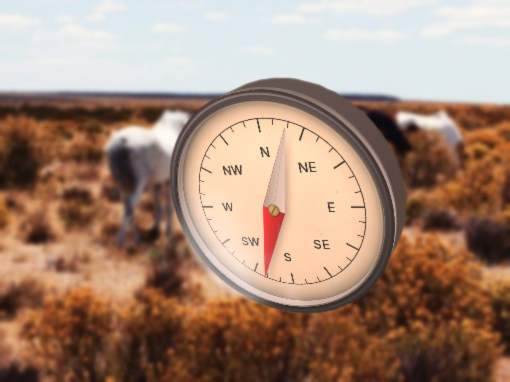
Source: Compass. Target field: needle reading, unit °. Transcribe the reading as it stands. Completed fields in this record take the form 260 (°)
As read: 200 (°)
